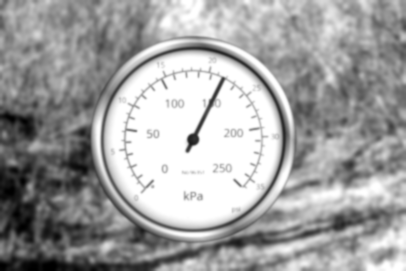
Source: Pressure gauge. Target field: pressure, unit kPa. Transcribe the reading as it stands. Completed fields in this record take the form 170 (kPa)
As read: 150 (kPa)
